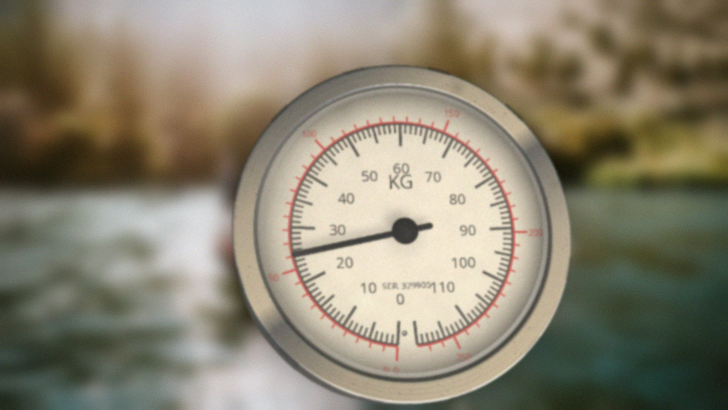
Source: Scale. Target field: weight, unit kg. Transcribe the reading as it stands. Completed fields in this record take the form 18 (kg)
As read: 25 (kg)
